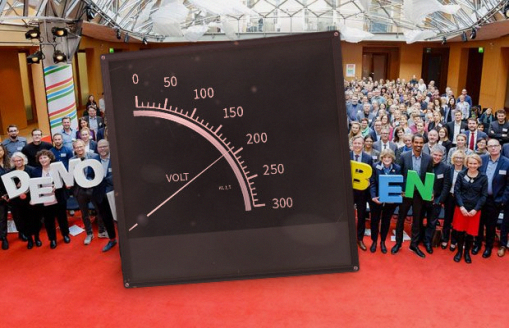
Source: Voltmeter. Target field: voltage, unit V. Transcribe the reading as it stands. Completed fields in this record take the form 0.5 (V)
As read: 190 (V)
